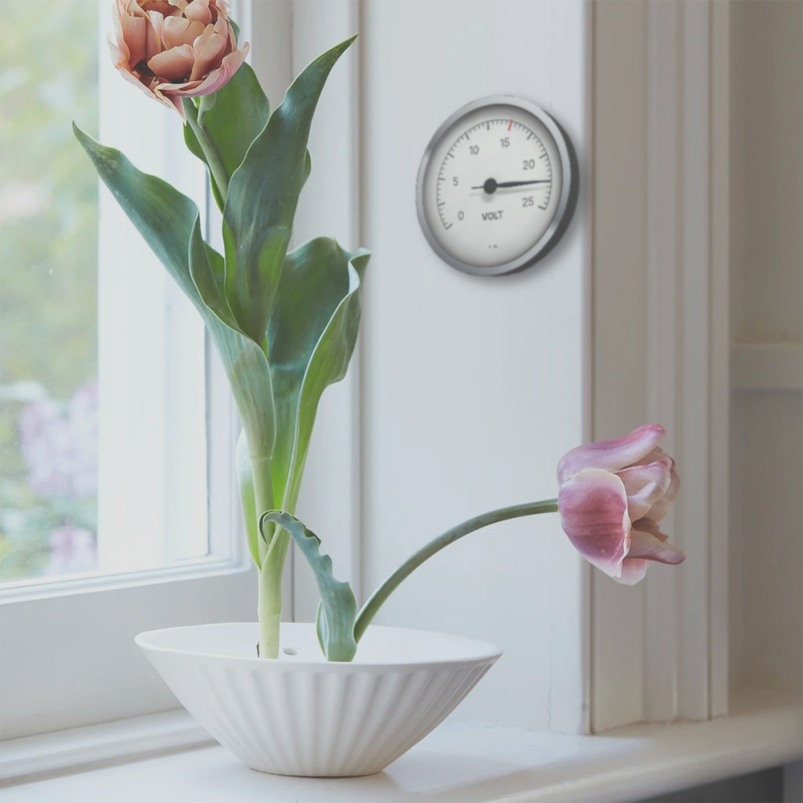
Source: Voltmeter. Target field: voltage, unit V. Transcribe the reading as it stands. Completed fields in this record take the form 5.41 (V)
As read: 22.5 (V)
